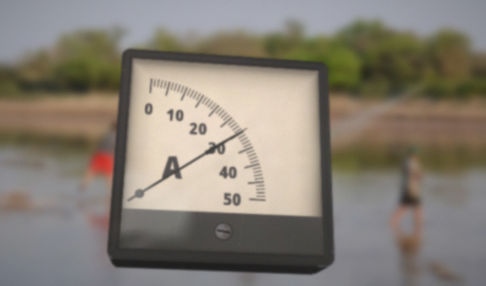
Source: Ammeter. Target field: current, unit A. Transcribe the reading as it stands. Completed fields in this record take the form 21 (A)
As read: 30 (A)
